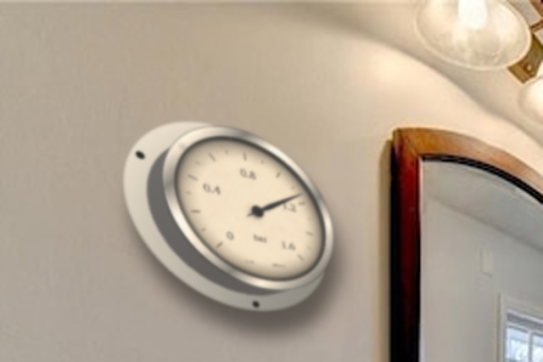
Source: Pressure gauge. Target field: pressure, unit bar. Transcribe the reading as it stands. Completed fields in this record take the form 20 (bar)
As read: 1.15 (bar)
